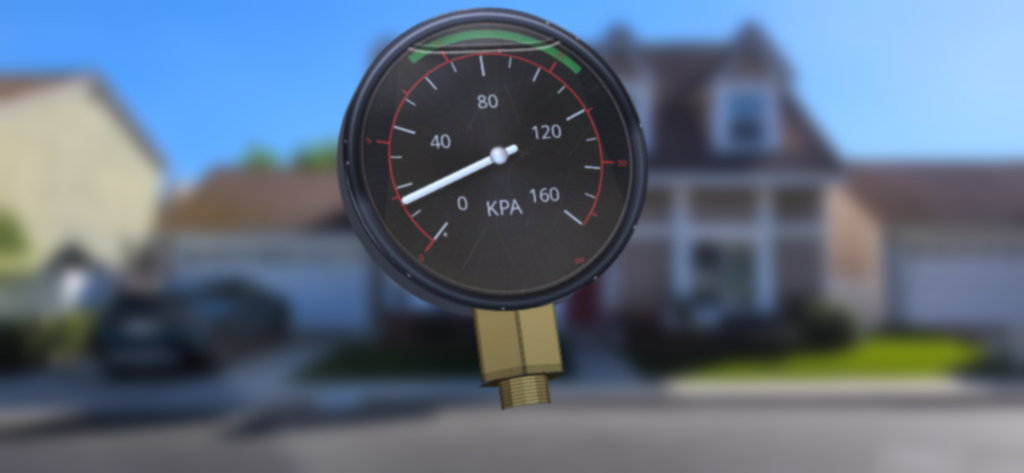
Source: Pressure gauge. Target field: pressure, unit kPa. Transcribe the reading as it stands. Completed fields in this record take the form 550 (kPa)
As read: 15 (kPa)
